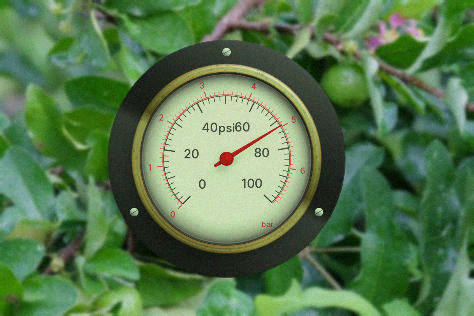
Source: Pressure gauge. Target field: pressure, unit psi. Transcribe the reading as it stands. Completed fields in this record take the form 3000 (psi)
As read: 72 (psi)
